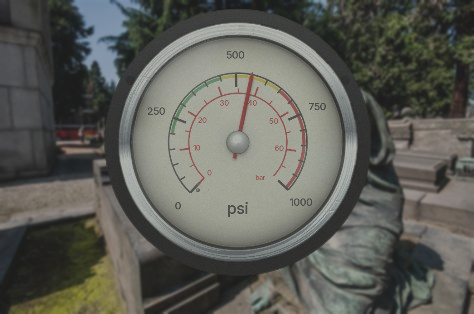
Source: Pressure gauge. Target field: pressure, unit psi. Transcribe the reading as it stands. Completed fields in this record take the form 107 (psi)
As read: 550 (psi)
